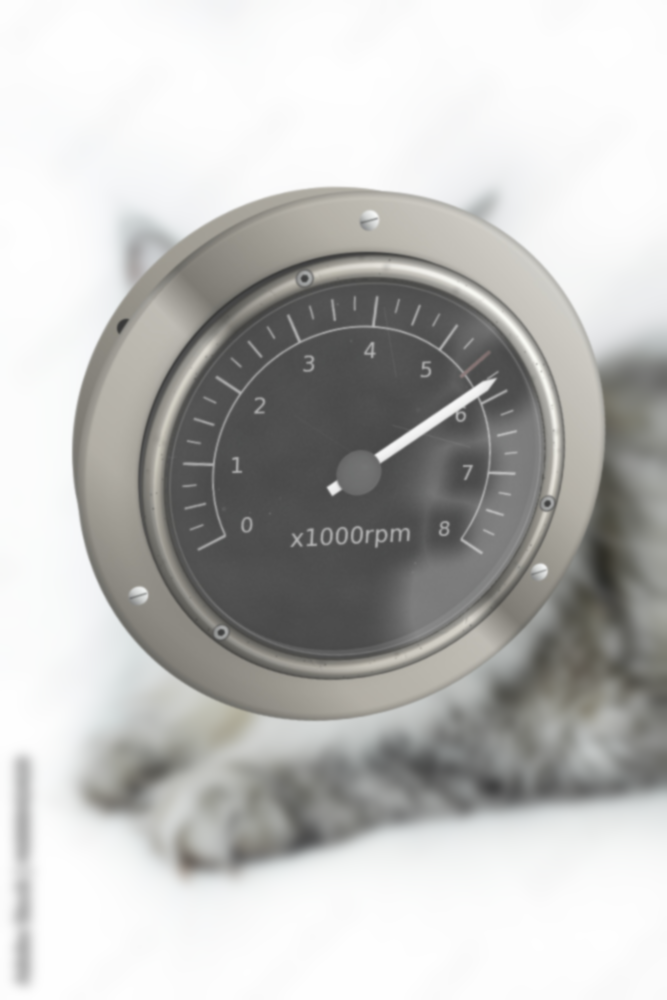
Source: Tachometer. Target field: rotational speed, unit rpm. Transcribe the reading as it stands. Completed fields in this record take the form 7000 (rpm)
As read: 5750 (rpm)
